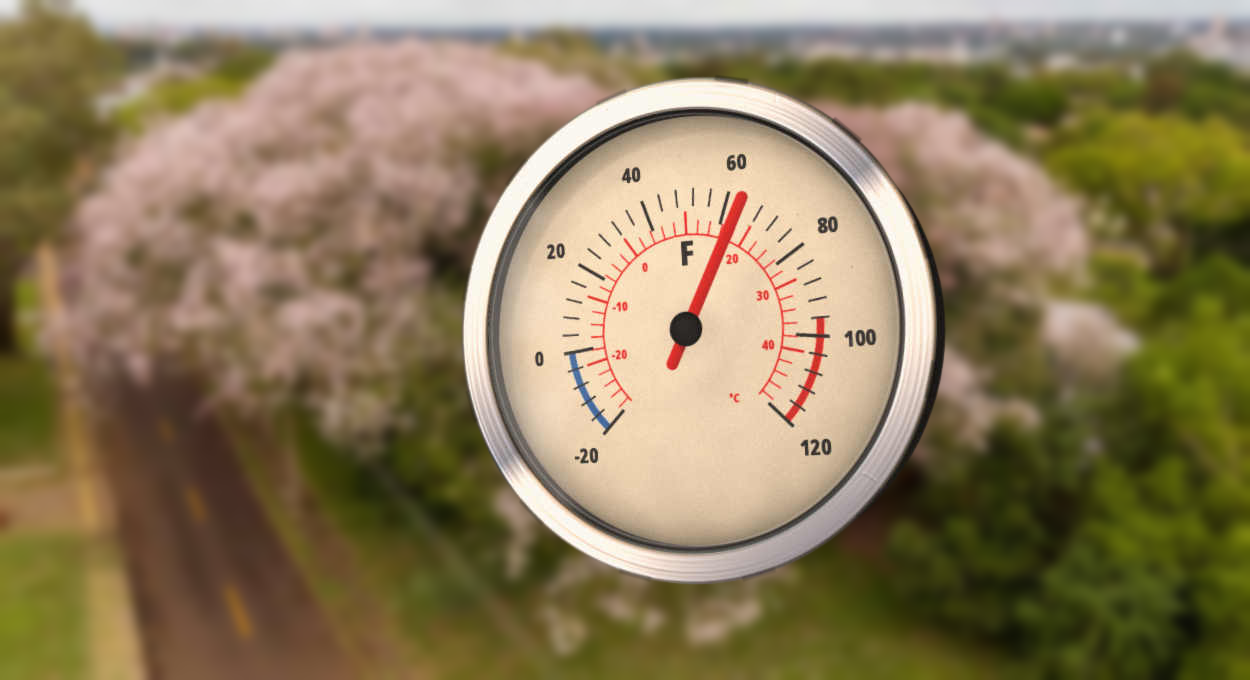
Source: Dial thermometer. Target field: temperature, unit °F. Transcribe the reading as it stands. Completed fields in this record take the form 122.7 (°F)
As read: 64 (°F)
